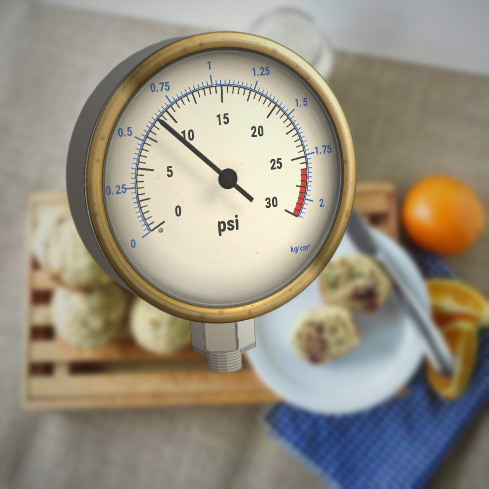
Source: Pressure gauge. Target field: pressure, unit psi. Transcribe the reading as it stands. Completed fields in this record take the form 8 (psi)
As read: 9 (psi)
